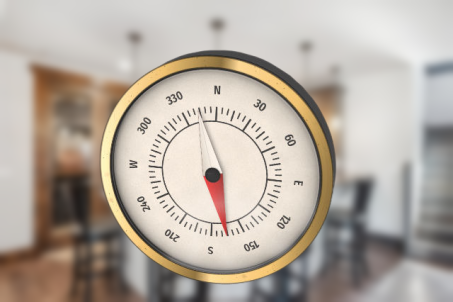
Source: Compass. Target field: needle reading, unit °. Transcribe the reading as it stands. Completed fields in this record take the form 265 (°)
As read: 165 (°)
